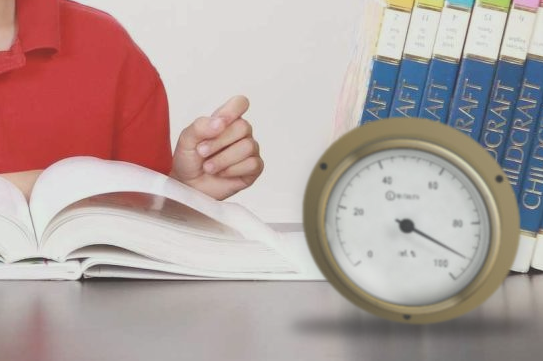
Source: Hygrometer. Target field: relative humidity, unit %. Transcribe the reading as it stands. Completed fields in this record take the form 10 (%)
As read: 92 (%)
